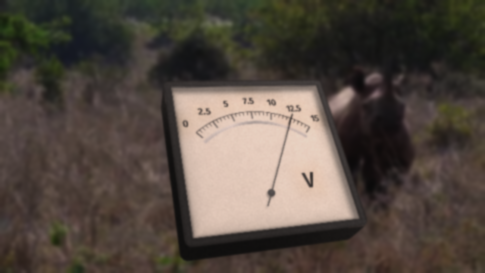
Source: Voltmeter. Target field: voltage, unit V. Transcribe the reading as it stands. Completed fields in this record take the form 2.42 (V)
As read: 12.5 (V)
